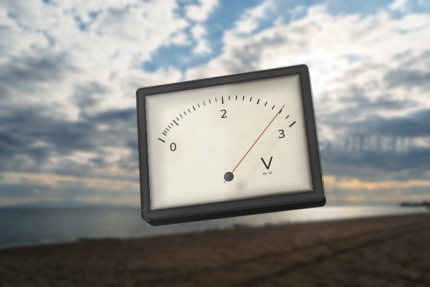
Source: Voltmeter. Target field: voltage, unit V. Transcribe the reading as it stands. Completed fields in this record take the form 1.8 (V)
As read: 2.8 (V)
